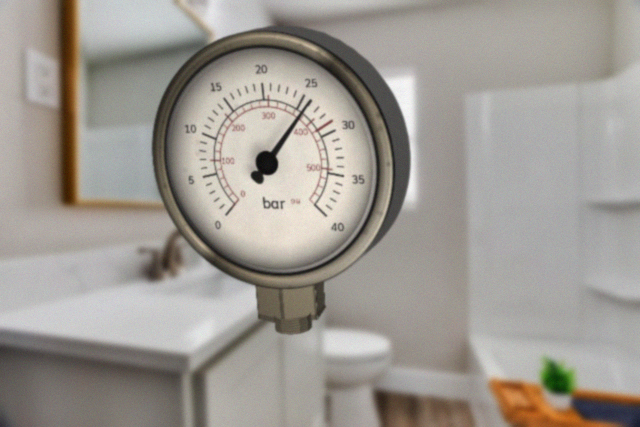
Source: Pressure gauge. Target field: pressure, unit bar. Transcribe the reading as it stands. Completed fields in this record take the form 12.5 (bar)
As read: 26 (bar)
